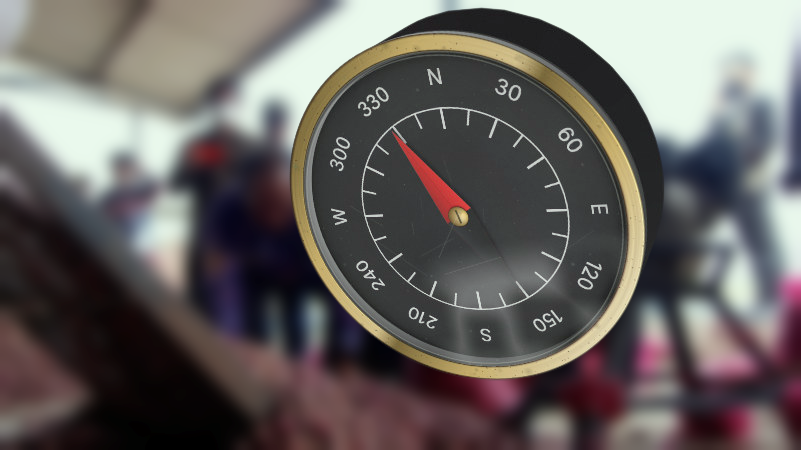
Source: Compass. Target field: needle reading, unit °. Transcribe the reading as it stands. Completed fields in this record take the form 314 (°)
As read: 330 (°)
